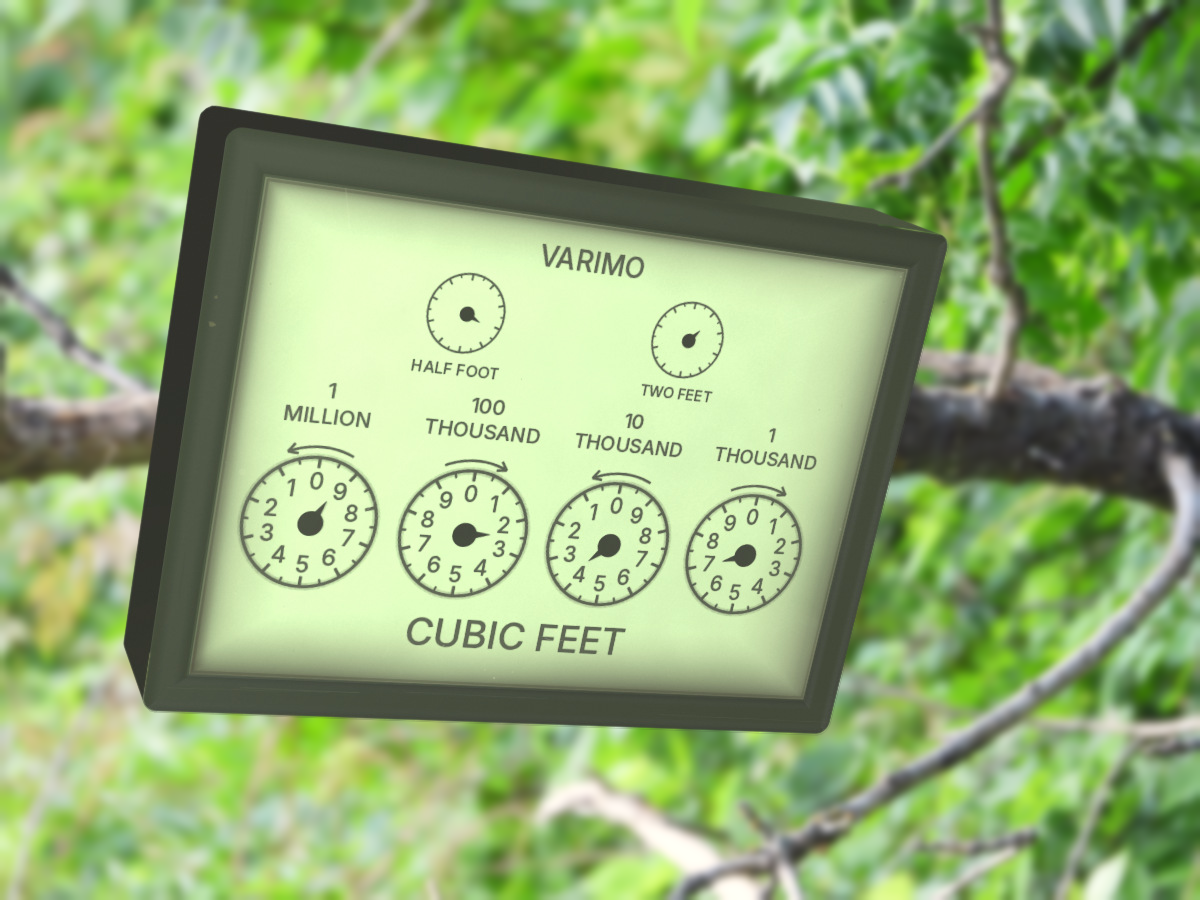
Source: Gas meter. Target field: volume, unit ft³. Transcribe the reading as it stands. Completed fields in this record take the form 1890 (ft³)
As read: 923700 (ft³)
